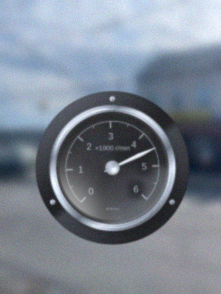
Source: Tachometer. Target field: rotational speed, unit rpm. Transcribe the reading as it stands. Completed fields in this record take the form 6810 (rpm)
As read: 4500 (rpm)
